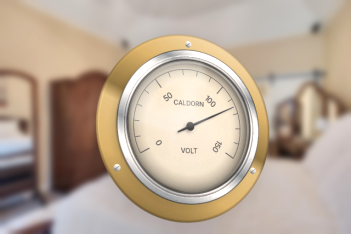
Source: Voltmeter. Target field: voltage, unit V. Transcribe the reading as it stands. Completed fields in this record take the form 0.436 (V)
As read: 115 (V)
